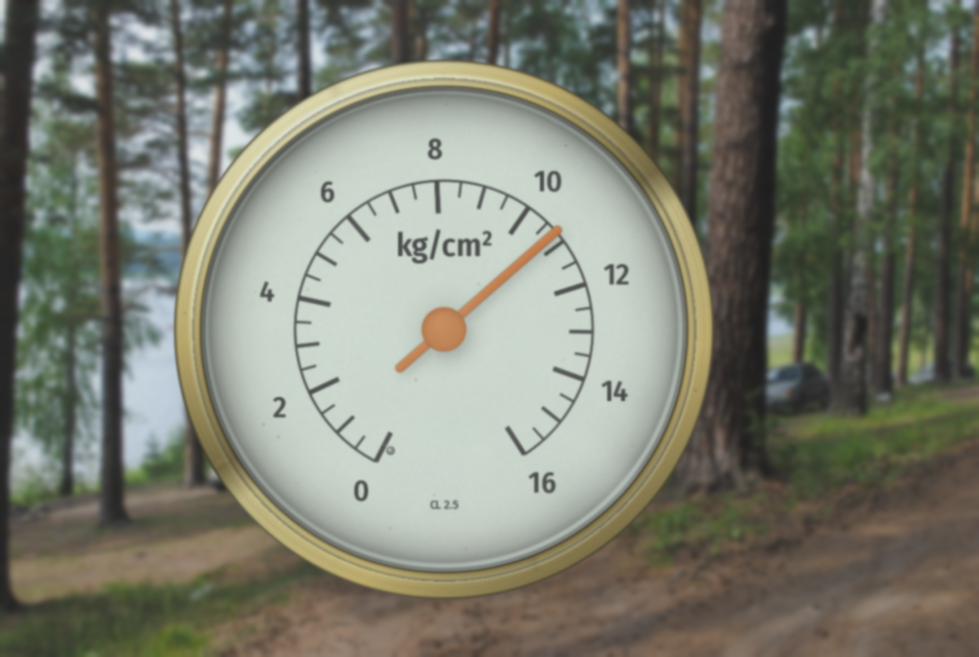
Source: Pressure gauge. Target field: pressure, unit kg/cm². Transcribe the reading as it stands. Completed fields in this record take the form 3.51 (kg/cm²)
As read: 10.75 (kg/cm²)
